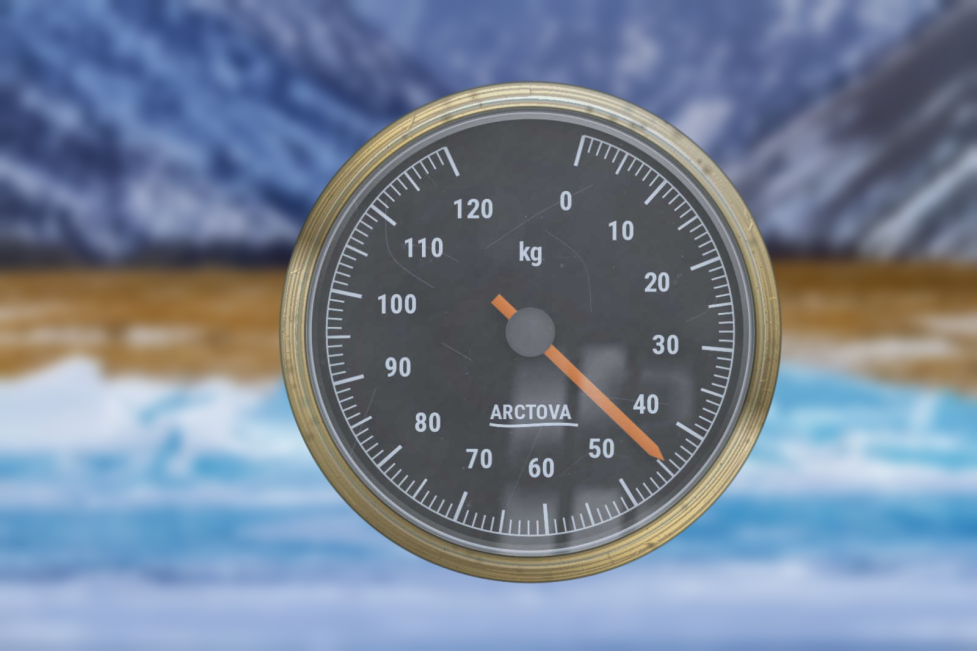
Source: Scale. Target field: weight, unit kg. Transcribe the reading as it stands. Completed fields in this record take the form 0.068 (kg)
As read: 44.5 (kg)
